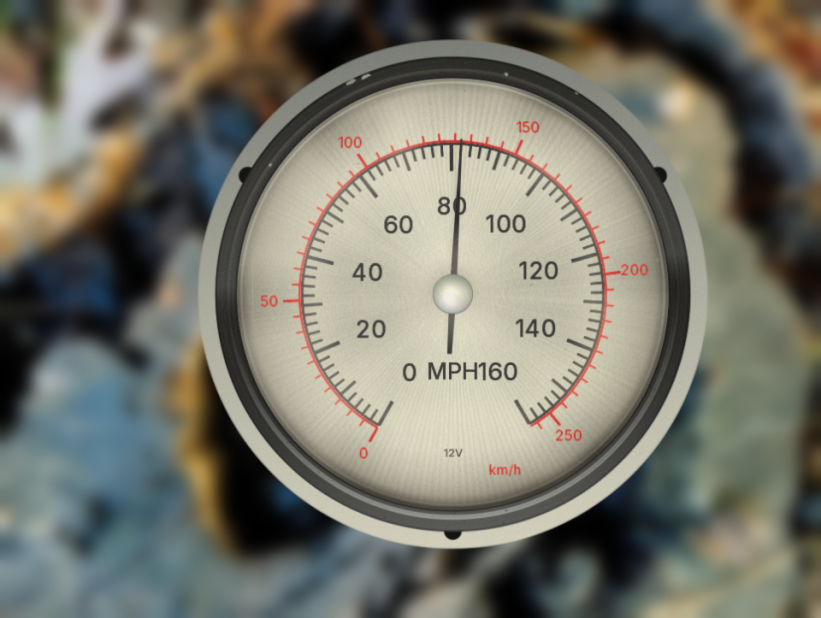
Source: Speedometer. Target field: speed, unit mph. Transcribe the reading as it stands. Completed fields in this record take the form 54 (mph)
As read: 82 (mph)
